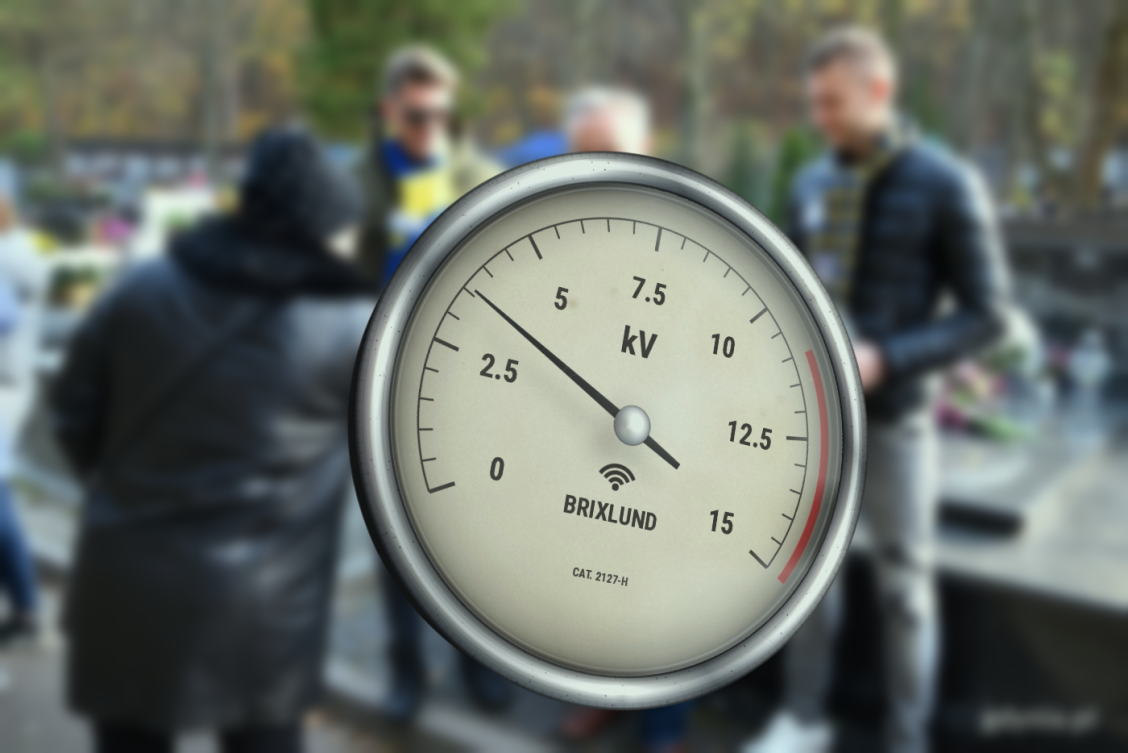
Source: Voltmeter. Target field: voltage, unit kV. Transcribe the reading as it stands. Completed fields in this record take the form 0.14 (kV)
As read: 3.5 (kV)
